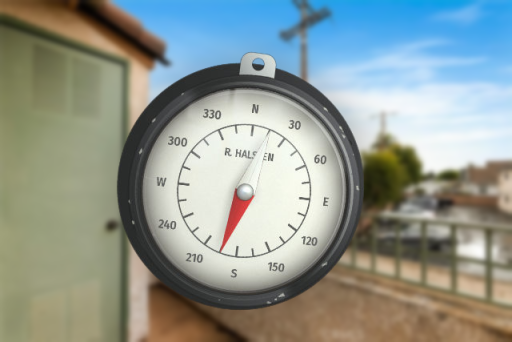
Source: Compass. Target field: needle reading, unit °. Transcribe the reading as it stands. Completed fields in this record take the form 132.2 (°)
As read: 195 (°)
